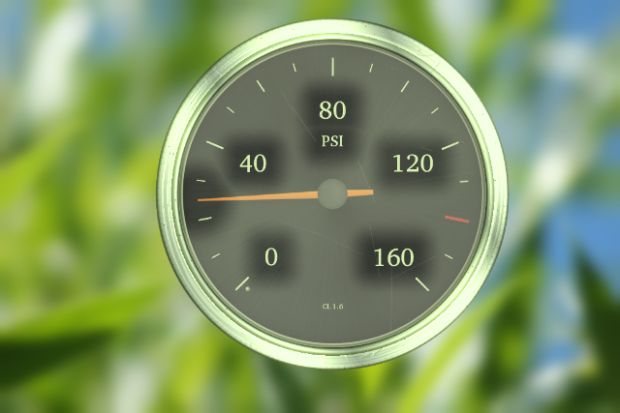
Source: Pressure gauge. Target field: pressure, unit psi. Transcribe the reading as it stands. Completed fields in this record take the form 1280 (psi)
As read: 25 (psi)
